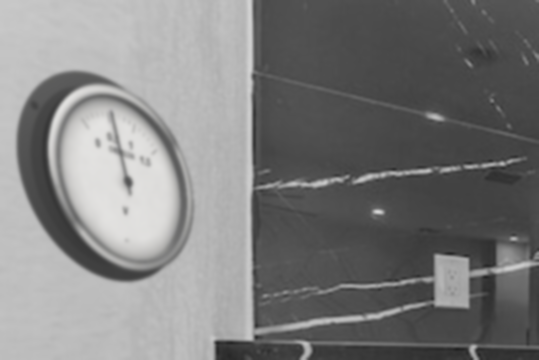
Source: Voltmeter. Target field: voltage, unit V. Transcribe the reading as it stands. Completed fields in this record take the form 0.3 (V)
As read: 0.5 (V)
